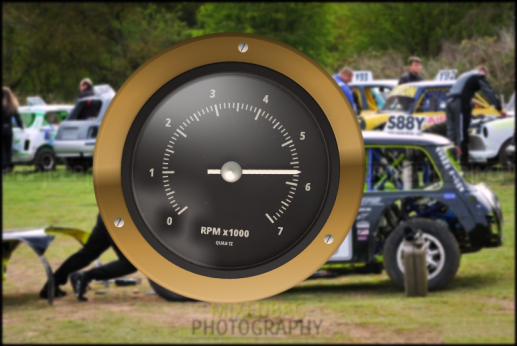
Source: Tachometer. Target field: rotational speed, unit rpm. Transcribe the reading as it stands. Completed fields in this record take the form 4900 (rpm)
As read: 5700 (rpm)
